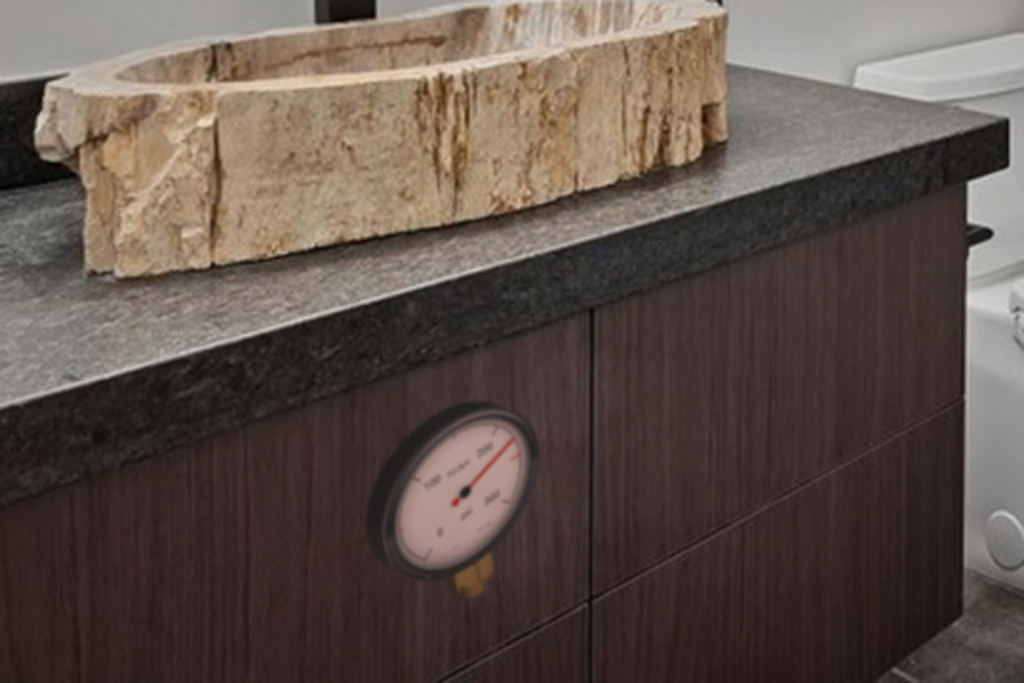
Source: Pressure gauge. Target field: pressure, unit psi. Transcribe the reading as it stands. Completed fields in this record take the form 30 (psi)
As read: 225 (psi)
